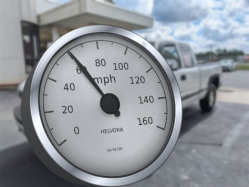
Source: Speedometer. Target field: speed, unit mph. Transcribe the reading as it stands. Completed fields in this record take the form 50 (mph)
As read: 60 (mph)
